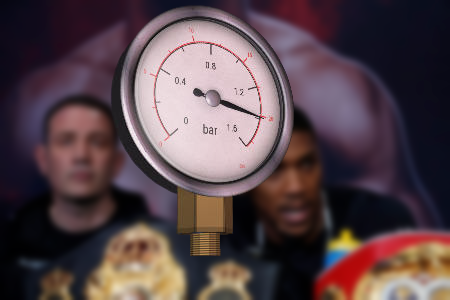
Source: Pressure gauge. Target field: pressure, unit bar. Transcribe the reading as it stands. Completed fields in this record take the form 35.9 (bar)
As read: 1.4 (bar)
